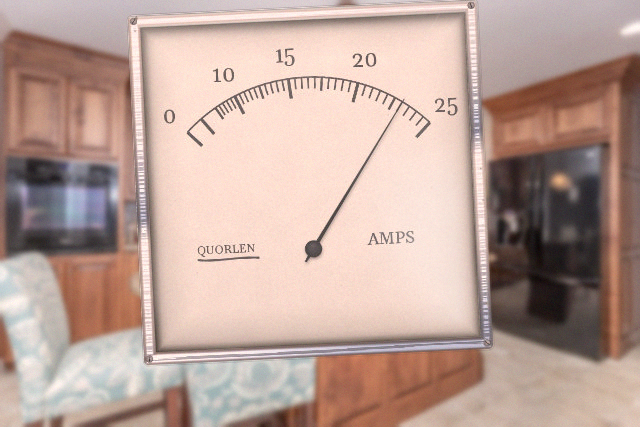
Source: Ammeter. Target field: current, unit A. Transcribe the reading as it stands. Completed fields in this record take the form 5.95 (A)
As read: 23 (A)
